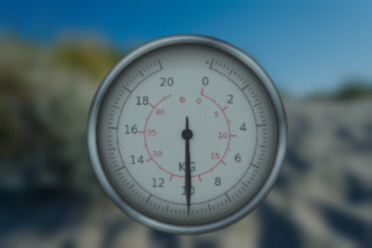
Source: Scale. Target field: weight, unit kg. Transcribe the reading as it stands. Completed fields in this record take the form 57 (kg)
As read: 10 (kg)
